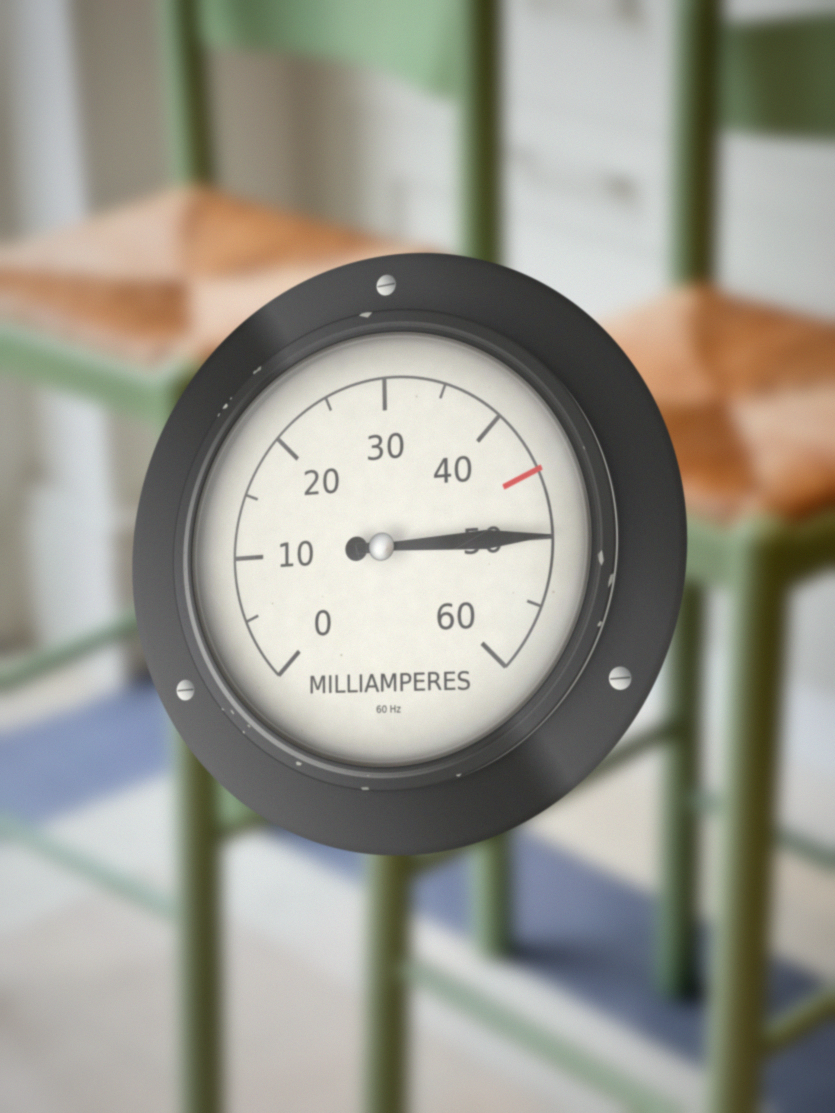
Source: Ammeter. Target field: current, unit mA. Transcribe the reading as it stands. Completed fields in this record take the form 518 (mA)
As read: 50 (mA)
